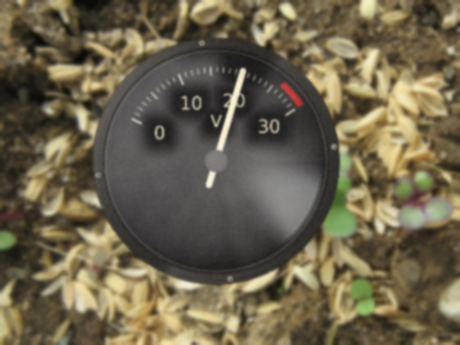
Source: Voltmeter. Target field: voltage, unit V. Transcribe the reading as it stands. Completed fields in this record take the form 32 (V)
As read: 20 (V)
